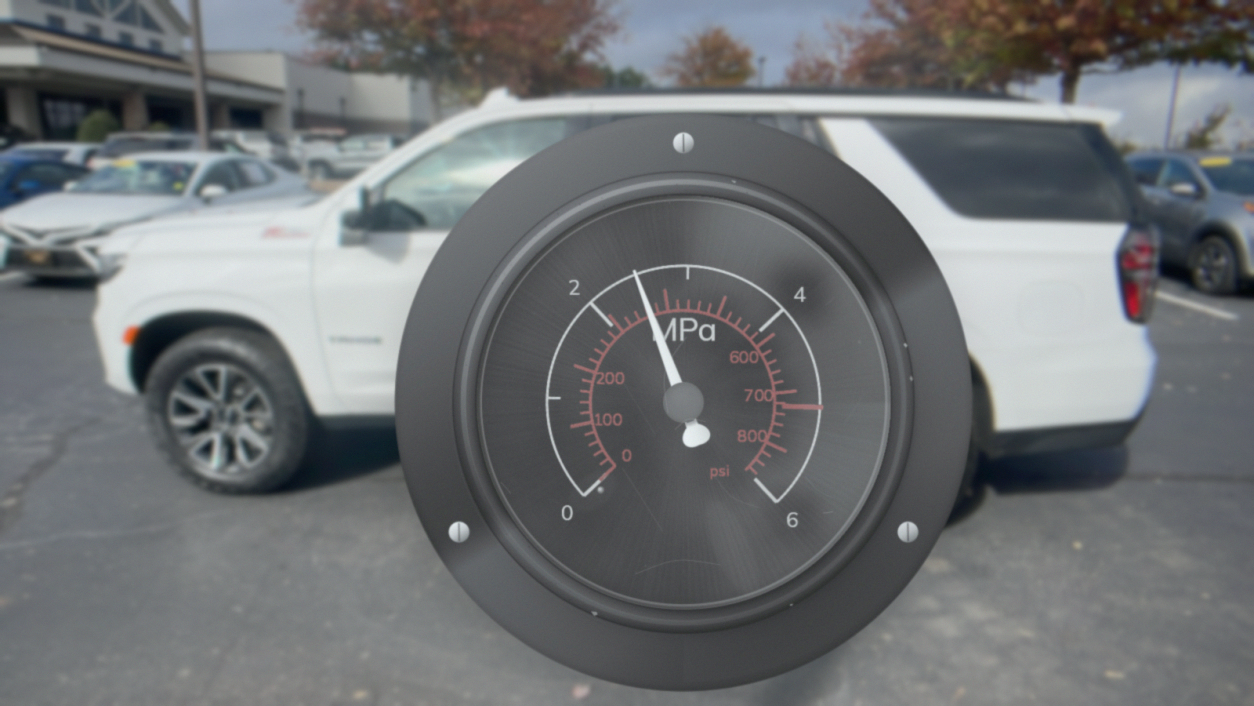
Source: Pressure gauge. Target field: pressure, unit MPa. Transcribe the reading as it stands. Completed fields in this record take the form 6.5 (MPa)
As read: 2.5 (MPa)
